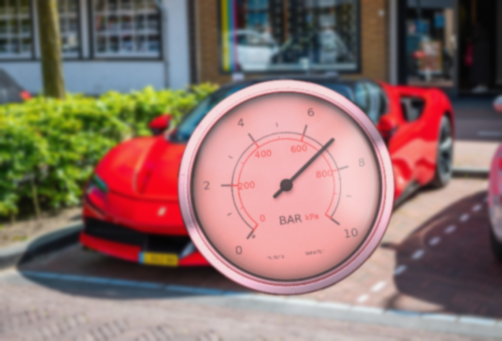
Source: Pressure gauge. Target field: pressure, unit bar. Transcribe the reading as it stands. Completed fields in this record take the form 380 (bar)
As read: 7 (bar)
